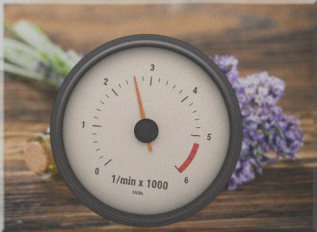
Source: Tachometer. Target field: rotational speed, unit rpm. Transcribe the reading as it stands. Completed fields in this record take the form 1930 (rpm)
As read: 2600 (rpm)
